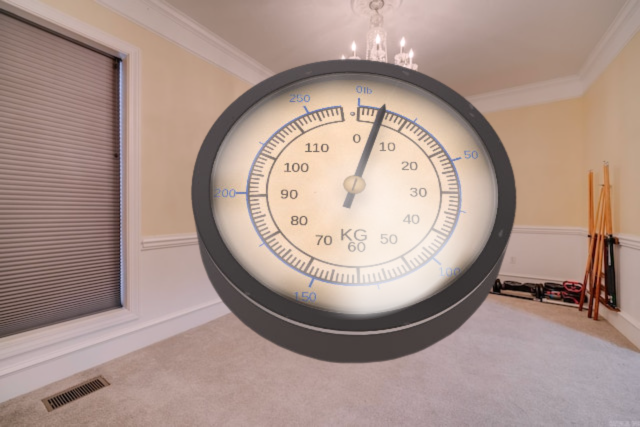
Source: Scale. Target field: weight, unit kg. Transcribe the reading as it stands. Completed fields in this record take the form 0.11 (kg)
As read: 5 (kg)
